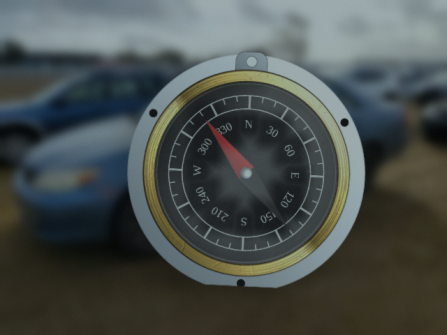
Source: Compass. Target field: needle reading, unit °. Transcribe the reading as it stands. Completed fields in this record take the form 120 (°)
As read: 320 (°)
